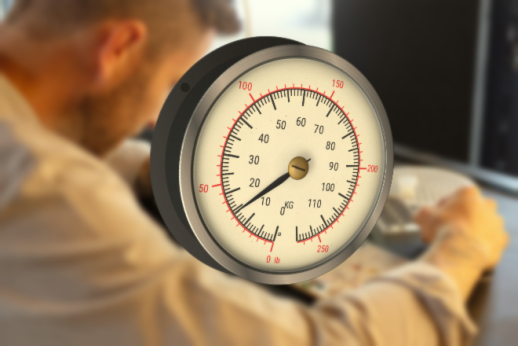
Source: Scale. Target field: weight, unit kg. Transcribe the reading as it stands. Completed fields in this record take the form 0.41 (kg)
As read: 15 (kg)
